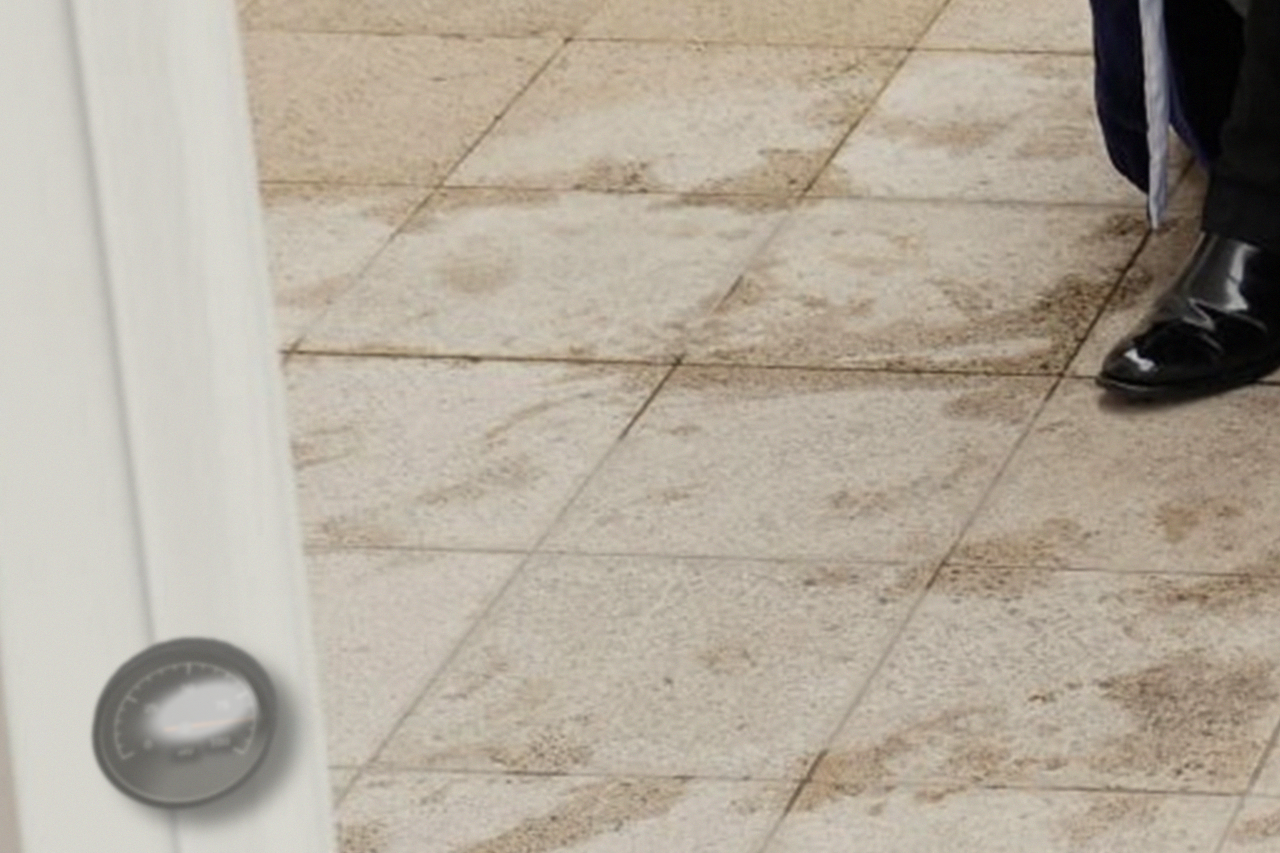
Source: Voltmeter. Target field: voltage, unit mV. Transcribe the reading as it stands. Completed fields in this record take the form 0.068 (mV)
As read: 85 (mV)
